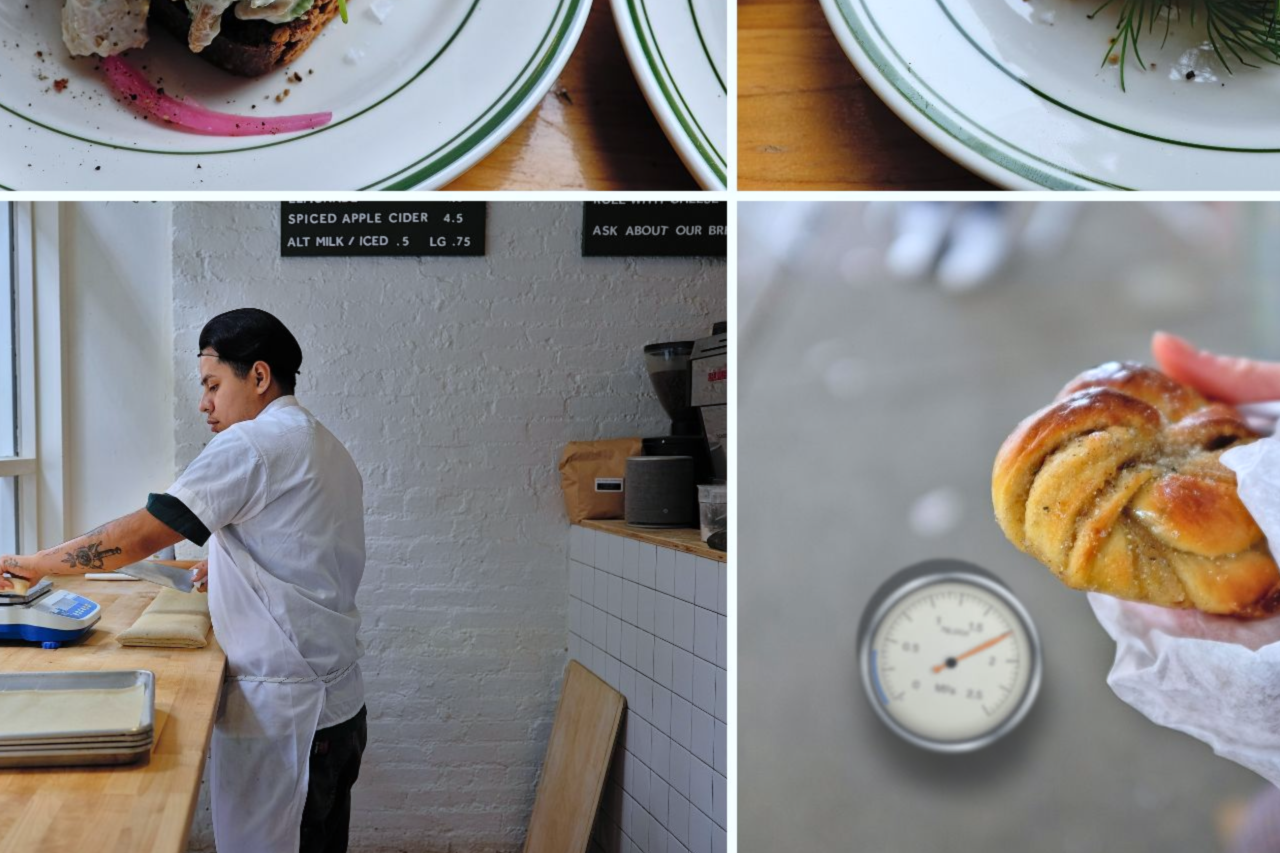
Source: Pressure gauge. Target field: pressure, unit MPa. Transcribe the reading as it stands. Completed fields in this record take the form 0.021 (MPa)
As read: 1.75 (MPa)
